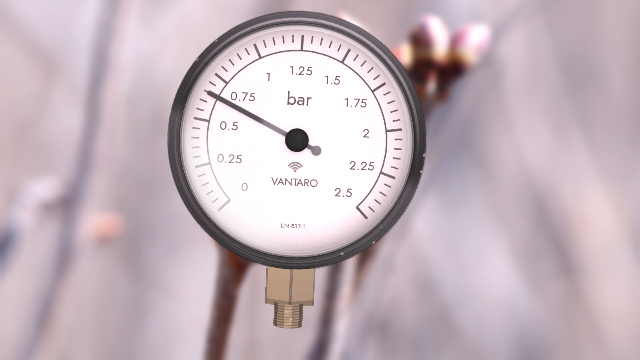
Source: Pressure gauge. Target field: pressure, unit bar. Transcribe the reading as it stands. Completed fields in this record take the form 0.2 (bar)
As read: 0.65 (bar)
